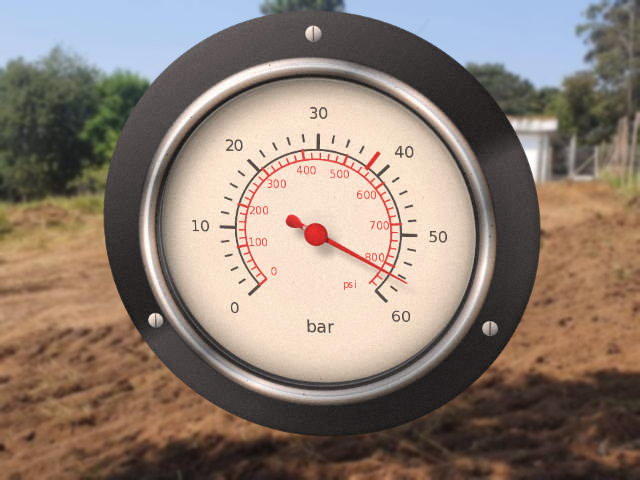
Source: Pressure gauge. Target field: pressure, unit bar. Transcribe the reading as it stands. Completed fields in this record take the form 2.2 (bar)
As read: 56 (bar)
